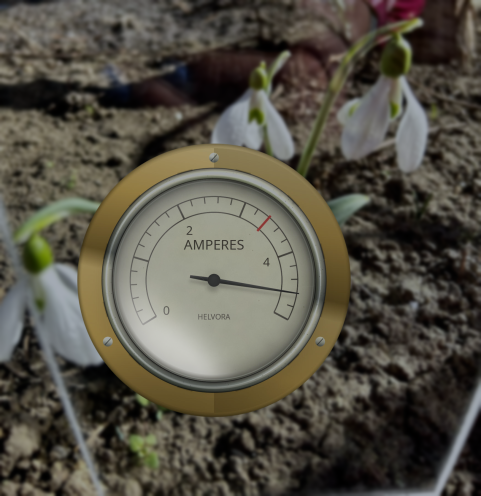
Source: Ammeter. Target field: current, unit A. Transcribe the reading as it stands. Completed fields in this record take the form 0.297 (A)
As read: 4.6 (A)
